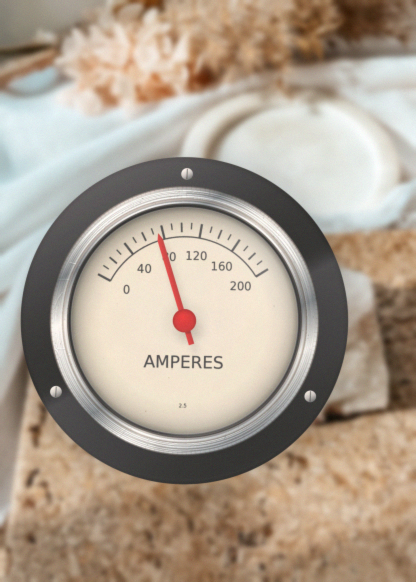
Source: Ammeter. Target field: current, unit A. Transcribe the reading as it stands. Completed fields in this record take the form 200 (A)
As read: 75 (A)
